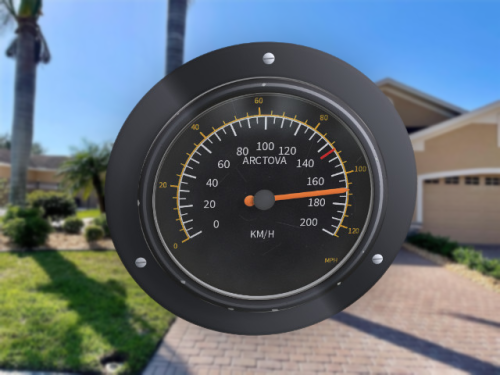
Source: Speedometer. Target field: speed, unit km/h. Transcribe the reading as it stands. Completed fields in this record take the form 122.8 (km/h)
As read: 170 (km/h)
